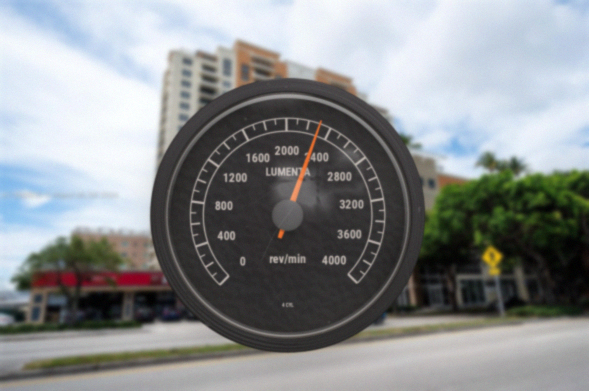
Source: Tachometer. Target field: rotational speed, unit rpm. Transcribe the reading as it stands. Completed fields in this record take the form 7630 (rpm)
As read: 2300 (rpm)
